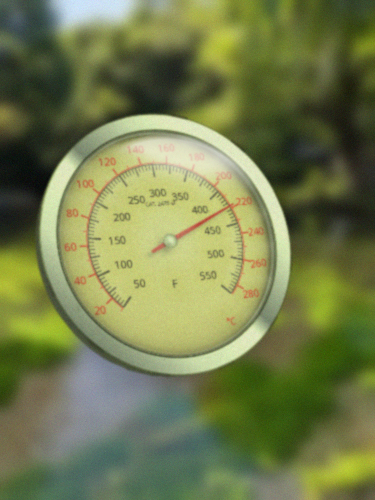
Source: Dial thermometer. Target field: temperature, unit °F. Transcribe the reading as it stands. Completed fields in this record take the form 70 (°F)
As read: 425 (°F)
